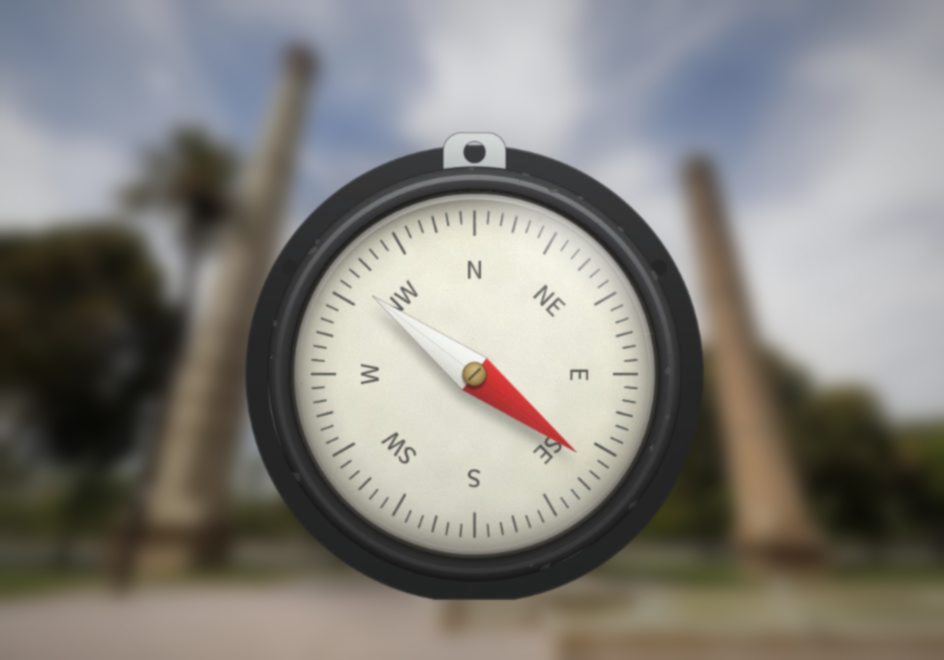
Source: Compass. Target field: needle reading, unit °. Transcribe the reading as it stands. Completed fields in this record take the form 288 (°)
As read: 127.5 (°)
